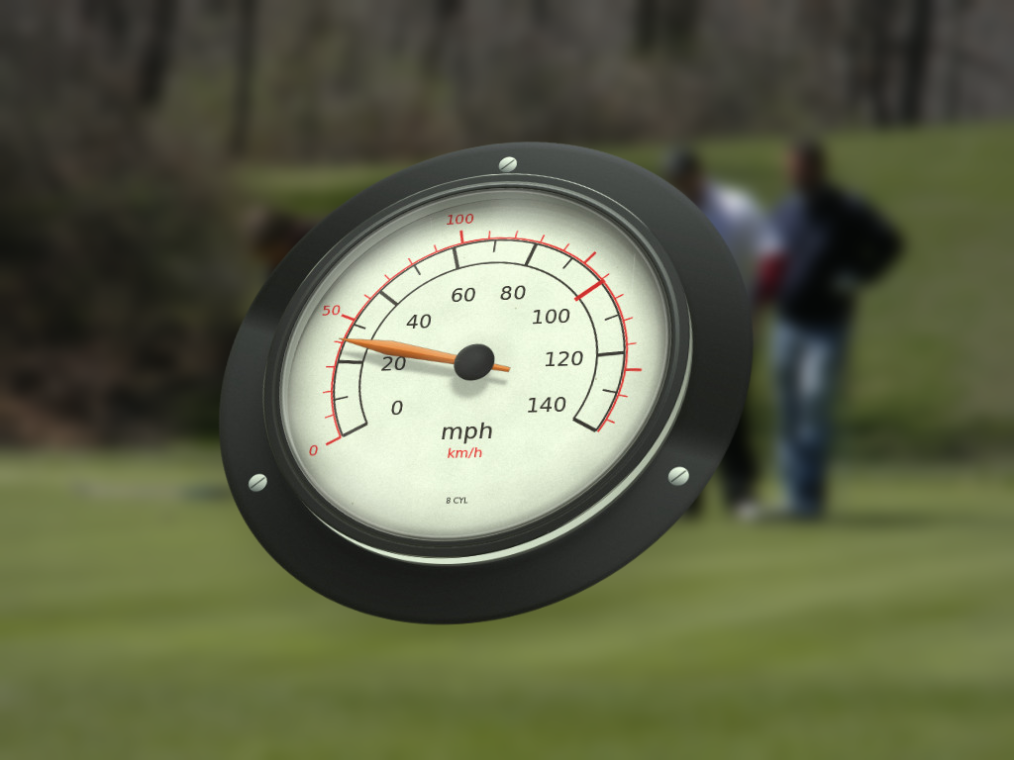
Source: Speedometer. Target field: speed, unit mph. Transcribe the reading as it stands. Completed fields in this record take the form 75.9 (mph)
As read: 25 (mph)
